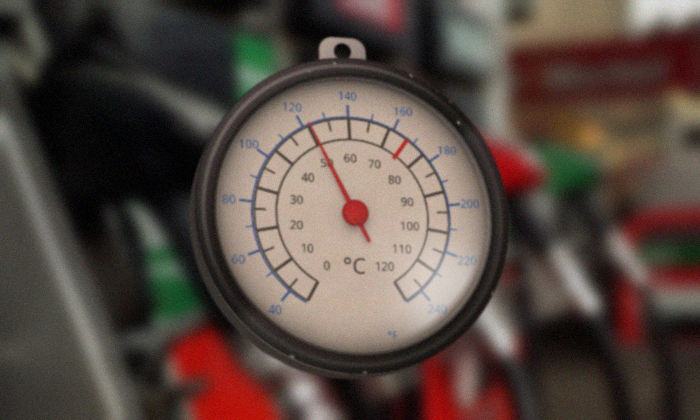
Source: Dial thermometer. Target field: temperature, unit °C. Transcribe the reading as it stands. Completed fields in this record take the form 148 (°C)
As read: 50 (°C)
